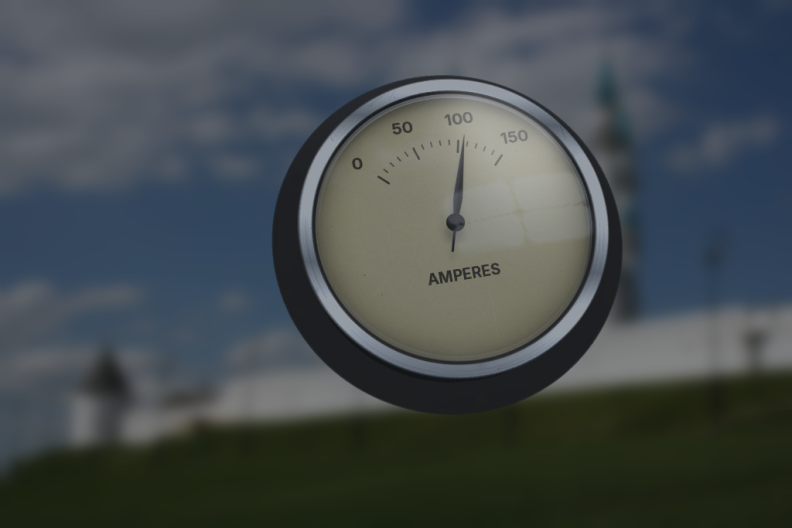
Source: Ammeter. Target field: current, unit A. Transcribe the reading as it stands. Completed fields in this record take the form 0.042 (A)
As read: 105 (A)
